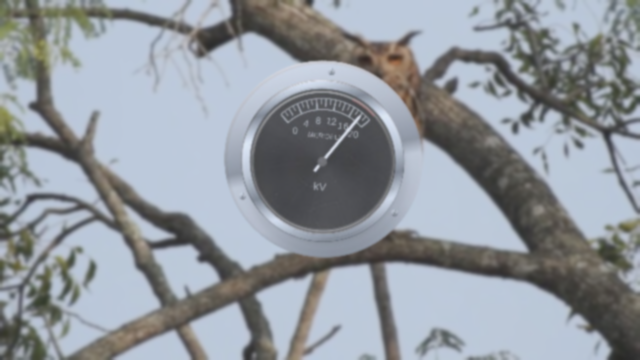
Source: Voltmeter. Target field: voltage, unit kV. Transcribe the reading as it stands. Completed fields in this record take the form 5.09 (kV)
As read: 18 (kV)
